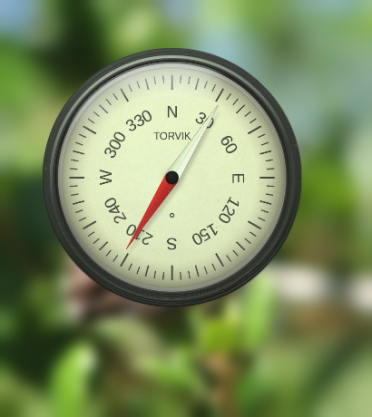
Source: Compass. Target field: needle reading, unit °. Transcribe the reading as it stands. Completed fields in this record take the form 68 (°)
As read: 212.5 (°)
